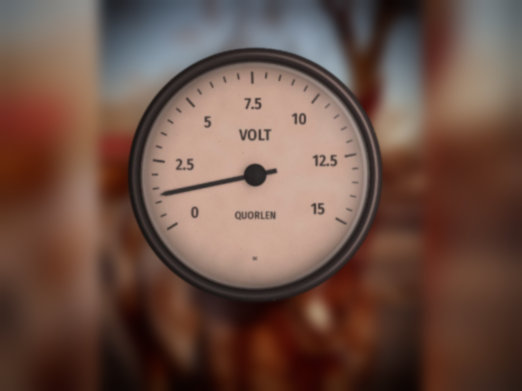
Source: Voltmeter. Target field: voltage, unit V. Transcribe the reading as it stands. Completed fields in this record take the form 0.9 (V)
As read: 1.25 (V)
